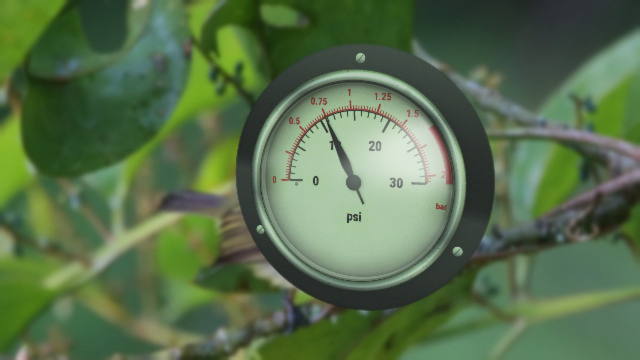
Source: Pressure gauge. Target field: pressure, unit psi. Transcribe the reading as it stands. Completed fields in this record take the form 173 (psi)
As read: 11 (psi)
